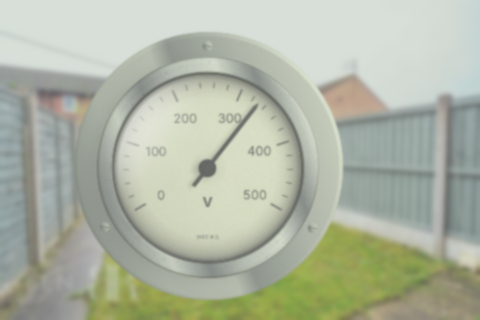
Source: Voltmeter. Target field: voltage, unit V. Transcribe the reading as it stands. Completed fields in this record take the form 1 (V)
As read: 330 (V)
